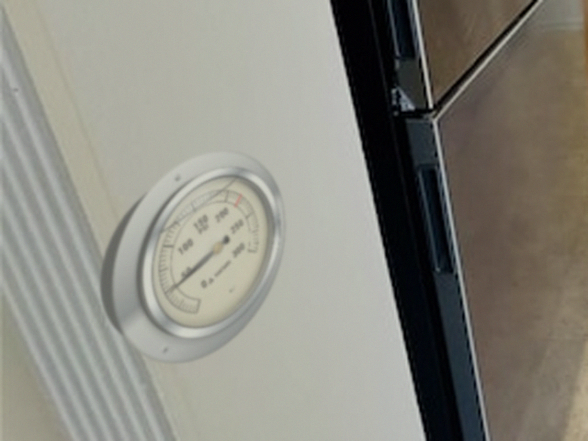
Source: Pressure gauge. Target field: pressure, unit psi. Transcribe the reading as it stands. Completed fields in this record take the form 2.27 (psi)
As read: 50 (psi)
